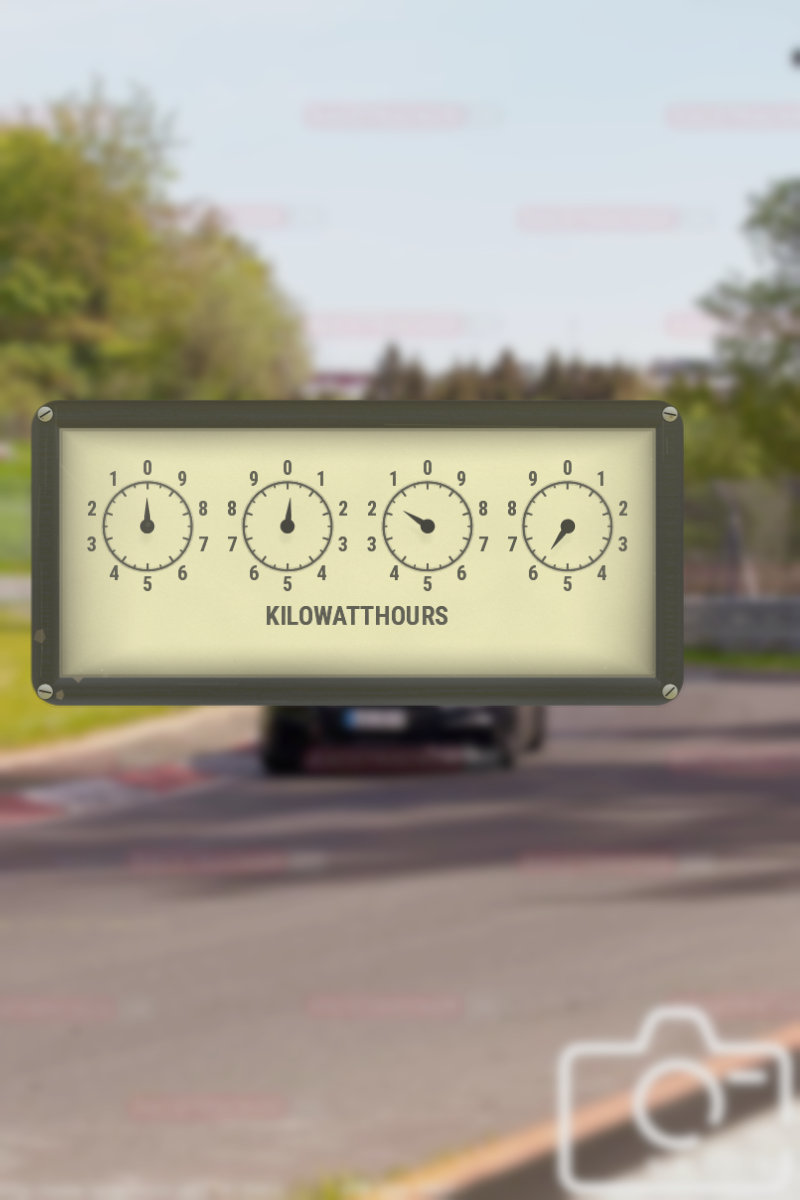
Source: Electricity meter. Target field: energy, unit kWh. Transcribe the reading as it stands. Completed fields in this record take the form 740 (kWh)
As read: 16 (kWh)
